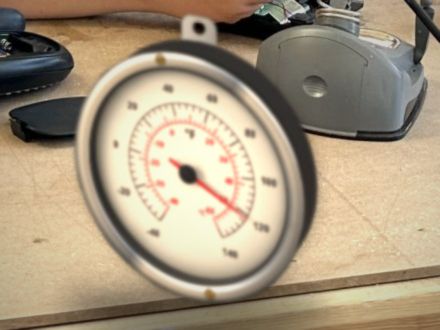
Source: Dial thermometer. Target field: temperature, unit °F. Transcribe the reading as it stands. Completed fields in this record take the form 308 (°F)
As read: 120 (°F)
